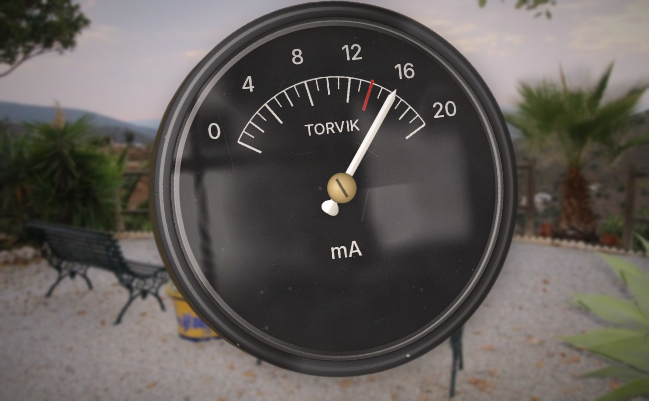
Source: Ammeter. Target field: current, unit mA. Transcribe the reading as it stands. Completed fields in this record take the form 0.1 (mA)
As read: 16 (mA)
